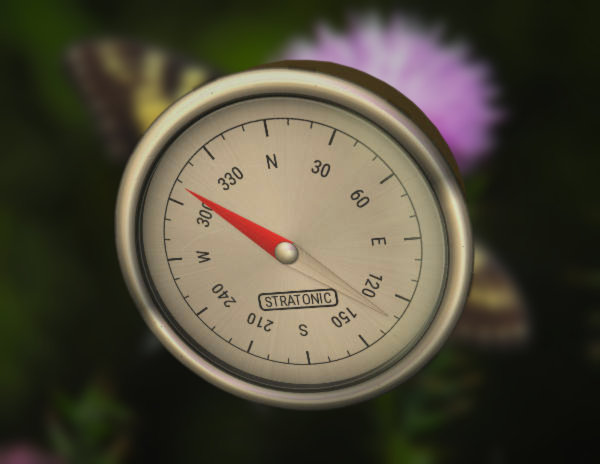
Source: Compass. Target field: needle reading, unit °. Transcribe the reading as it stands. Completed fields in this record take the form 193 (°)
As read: 310 (°)
